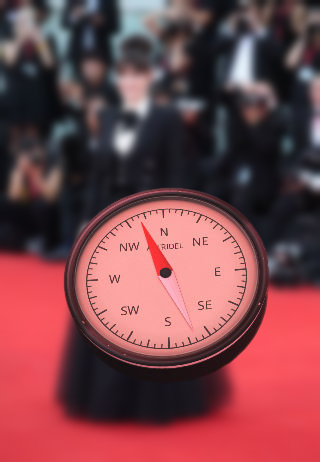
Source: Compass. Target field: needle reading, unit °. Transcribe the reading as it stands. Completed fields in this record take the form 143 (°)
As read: 340 (°)
